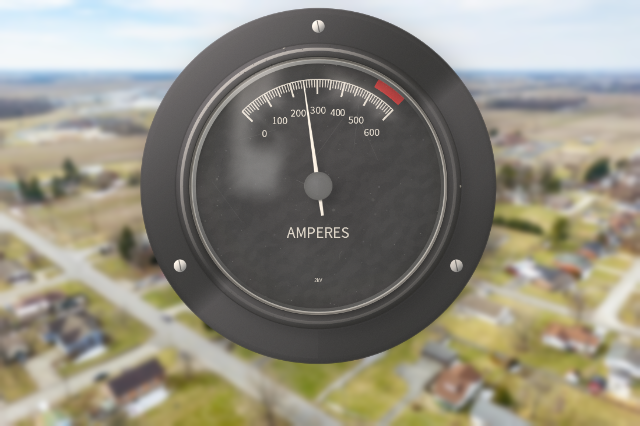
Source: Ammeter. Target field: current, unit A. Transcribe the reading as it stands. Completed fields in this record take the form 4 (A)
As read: 250 (A)
